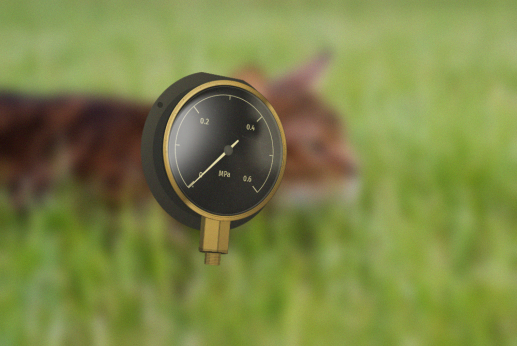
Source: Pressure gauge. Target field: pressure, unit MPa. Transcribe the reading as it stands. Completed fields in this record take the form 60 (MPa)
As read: 0 (MPa)
